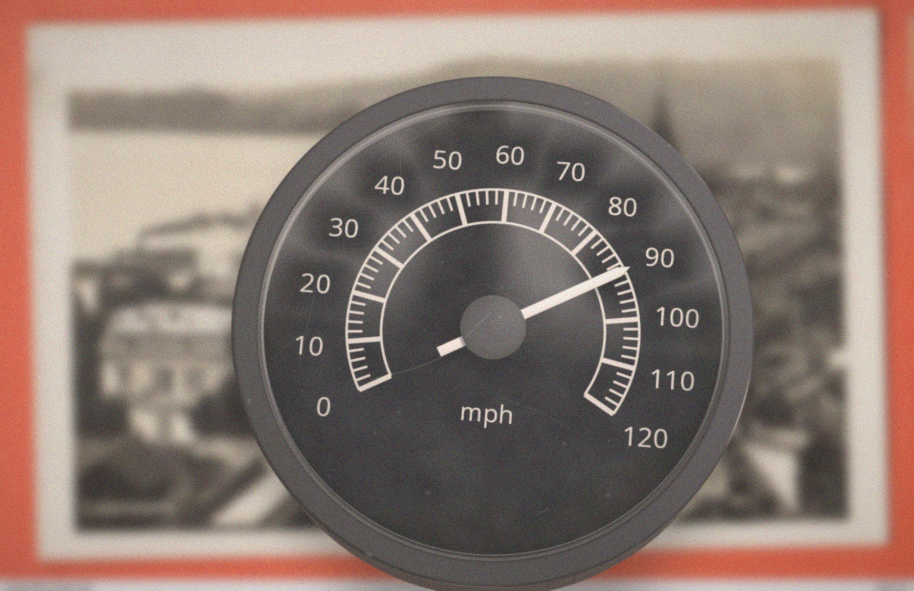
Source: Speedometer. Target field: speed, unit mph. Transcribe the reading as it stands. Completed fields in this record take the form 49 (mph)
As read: 90 (mph)
